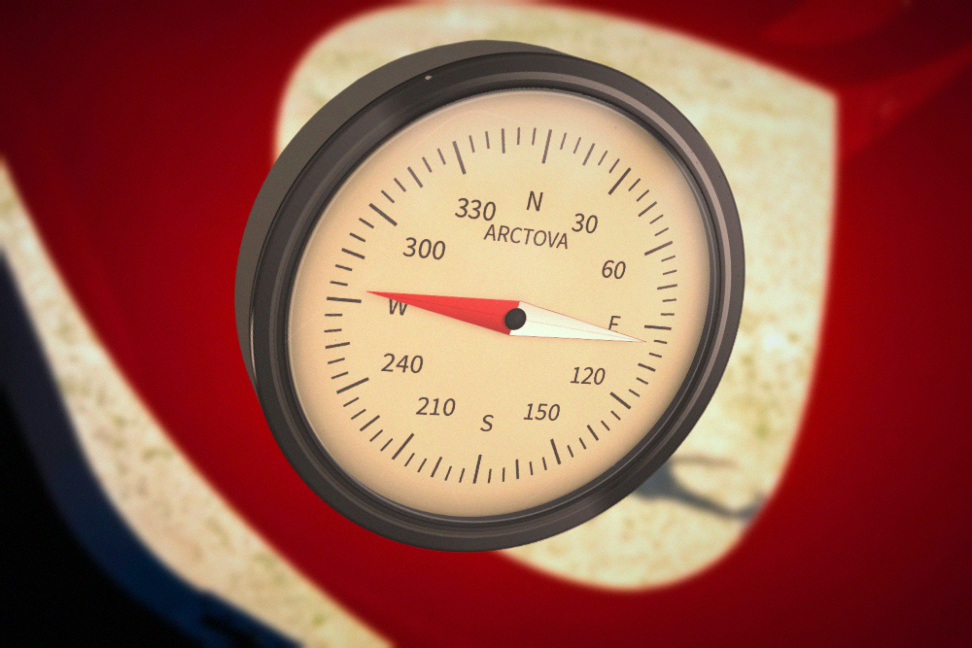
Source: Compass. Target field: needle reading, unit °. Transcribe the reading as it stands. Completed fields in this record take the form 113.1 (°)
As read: 275 (°)
